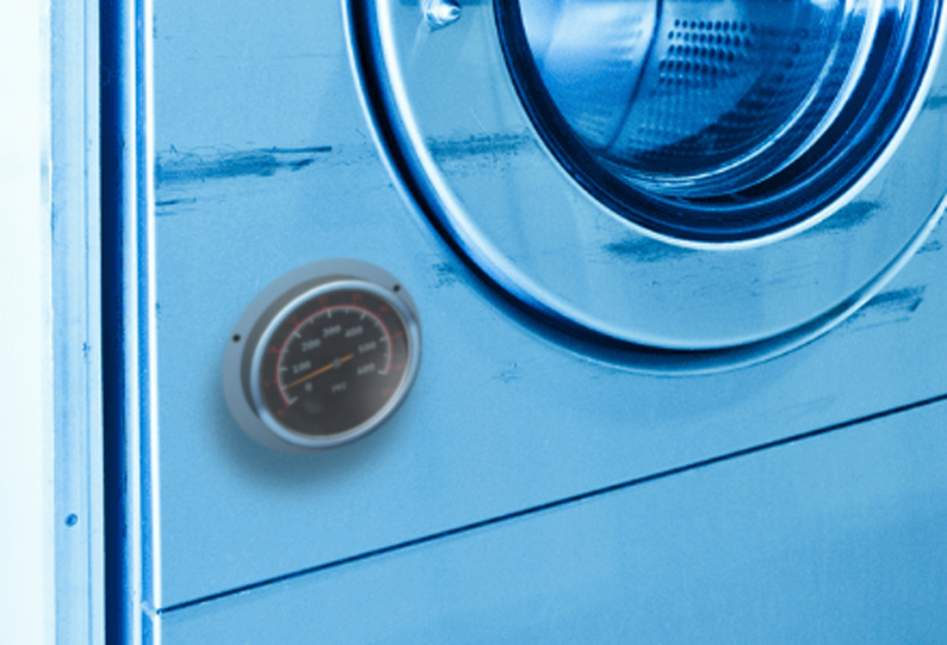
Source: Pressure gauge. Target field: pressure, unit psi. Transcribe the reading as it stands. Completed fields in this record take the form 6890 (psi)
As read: 50 (psi)
